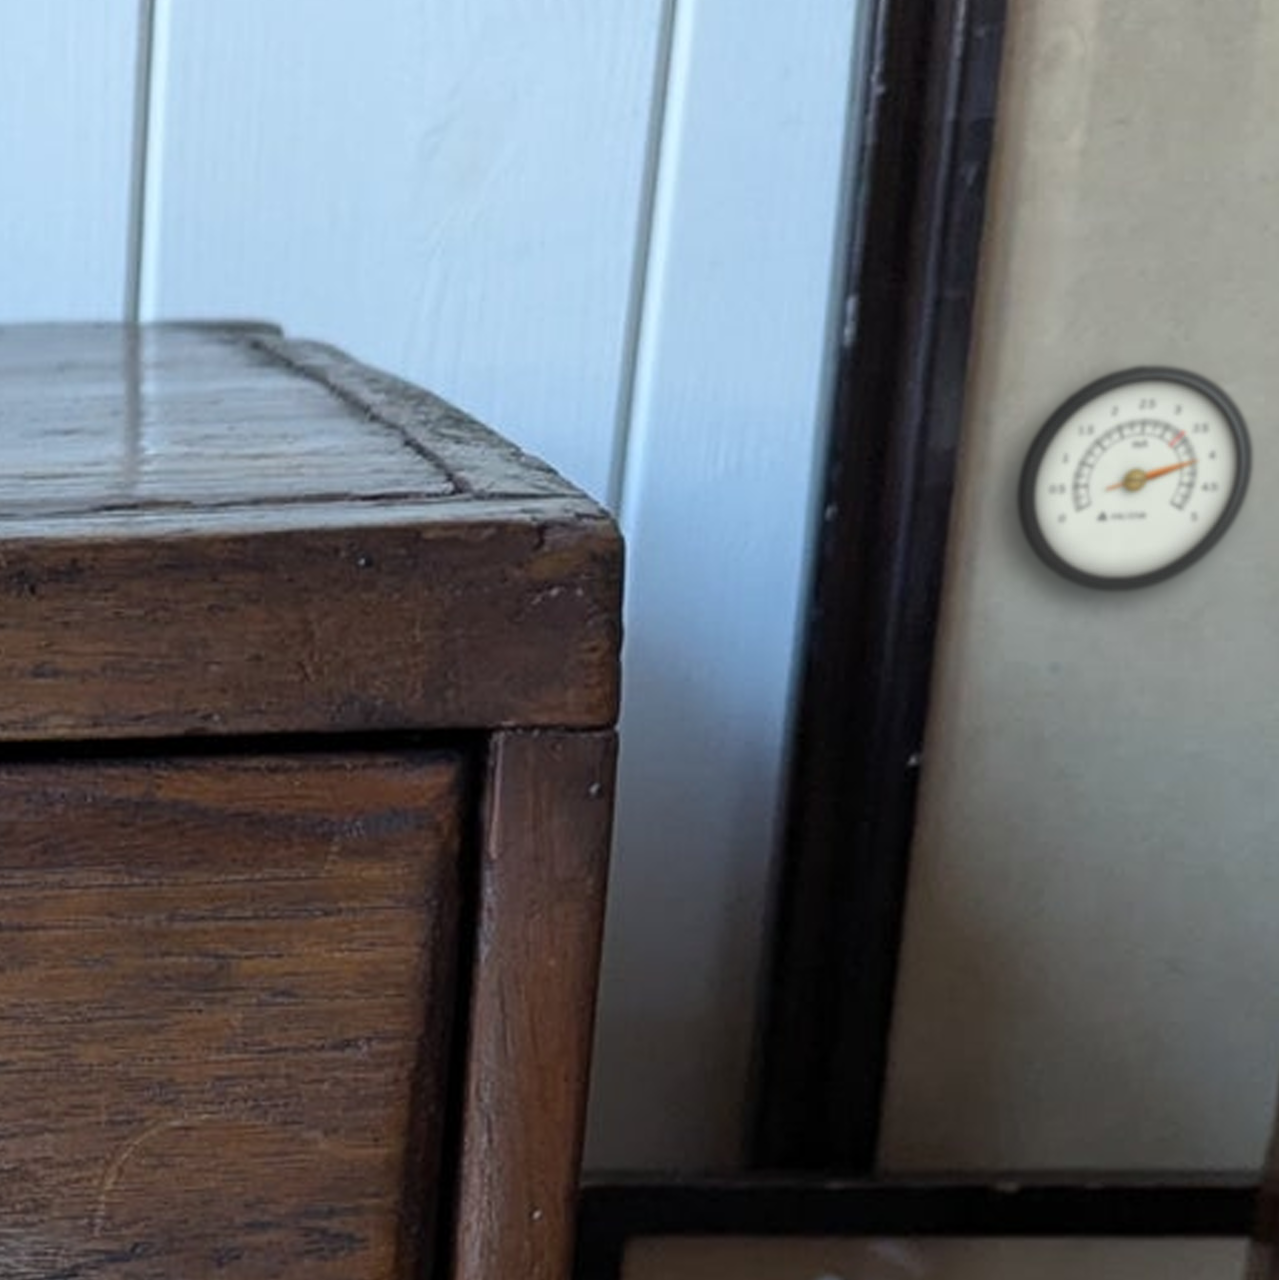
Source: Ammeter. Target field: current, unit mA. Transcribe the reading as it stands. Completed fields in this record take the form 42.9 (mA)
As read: 4 (mA)
